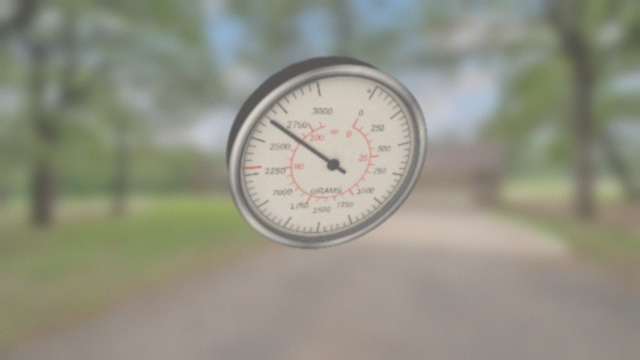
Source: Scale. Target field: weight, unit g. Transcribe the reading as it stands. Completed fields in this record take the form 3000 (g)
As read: 2650 (g)
